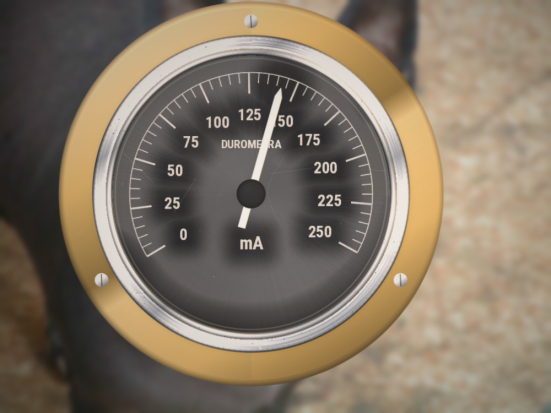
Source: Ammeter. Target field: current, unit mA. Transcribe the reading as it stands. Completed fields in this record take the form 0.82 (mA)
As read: 142.5 (mA)
